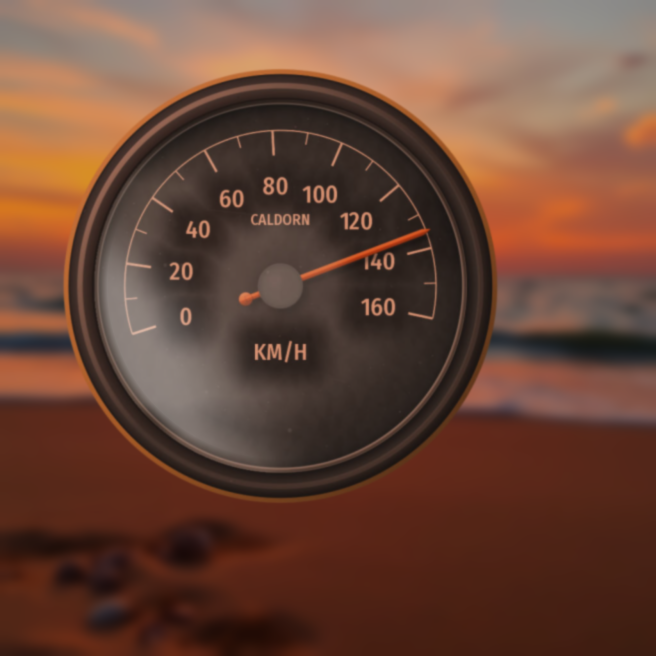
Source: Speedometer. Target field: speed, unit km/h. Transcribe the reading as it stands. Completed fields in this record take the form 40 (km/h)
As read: 135 (km/h)
